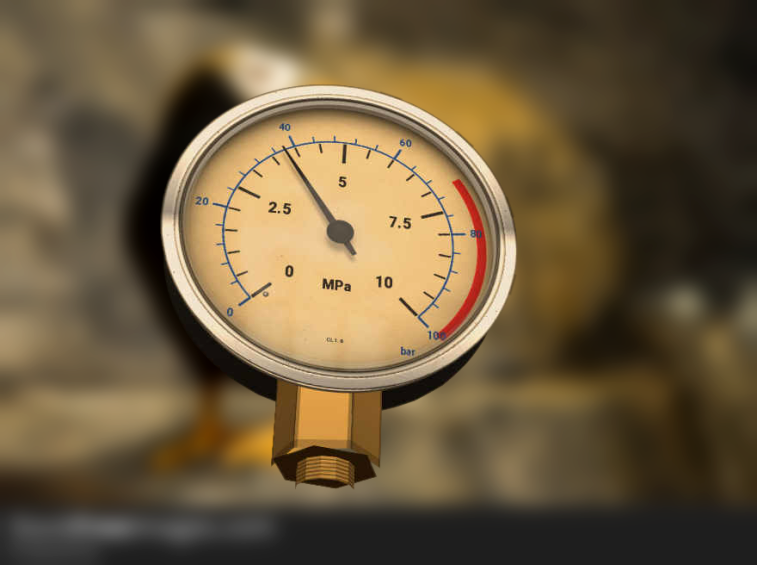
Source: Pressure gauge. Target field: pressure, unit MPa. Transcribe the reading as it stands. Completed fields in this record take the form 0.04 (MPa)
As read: 3.75 (MPa)
